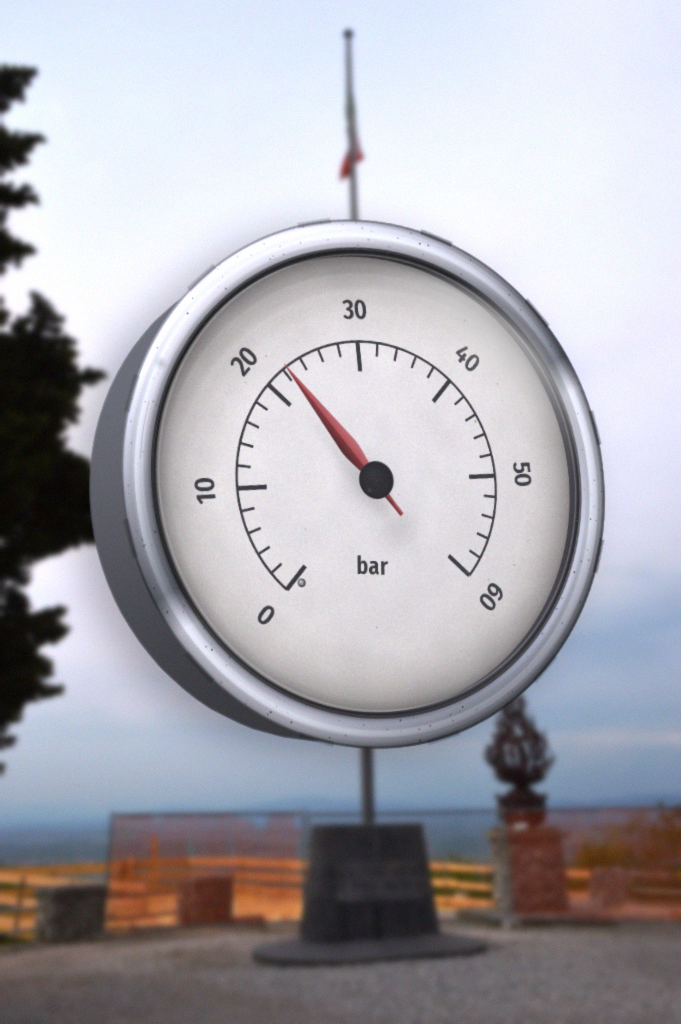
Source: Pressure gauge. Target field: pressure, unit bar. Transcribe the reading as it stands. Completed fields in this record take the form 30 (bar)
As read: 22 (bar)
